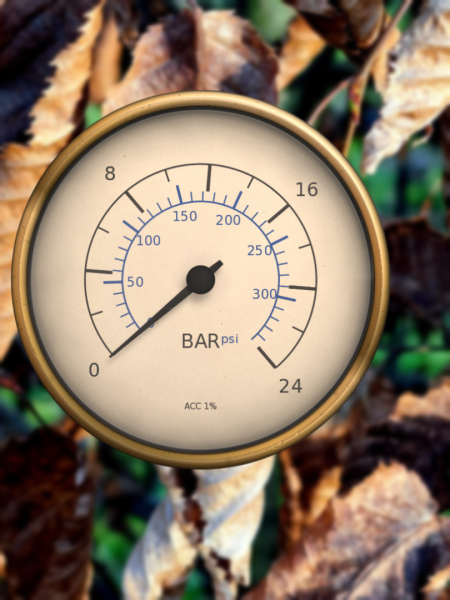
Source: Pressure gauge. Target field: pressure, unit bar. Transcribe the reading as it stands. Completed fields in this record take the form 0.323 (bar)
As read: 0 (bar)
